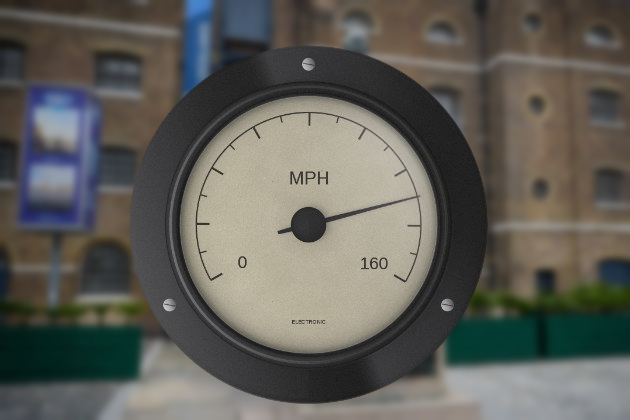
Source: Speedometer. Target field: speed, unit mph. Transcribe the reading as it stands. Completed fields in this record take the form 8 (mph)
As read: 130 (mph)
